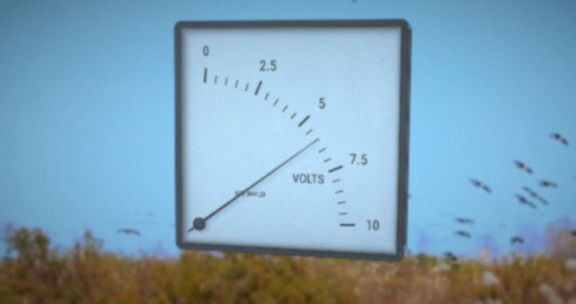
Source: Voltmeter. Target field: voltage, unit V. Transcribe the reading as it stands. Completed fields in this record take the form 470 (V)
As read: 6 (V)
